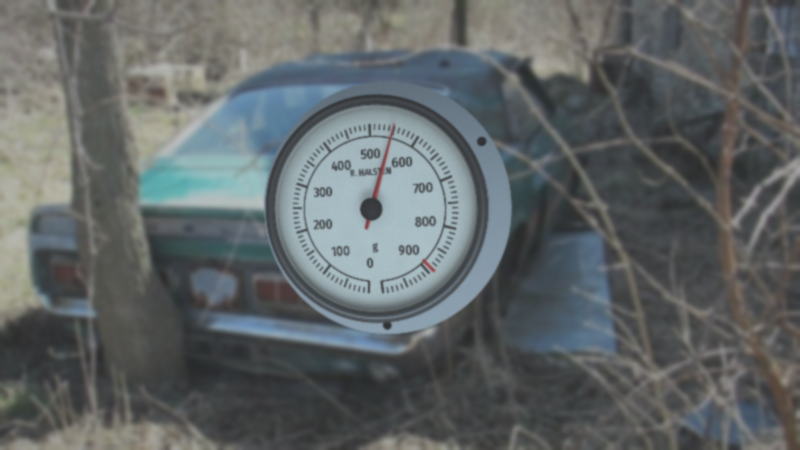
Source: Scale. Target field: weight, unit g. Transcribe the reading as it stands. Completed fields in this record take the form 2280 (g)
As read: 550 (g)
